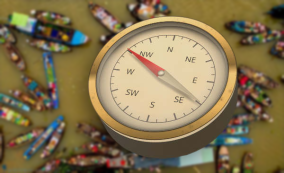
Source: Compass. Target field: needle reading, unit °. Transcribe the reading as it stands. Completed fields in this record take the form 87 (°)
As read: 300 (°)
